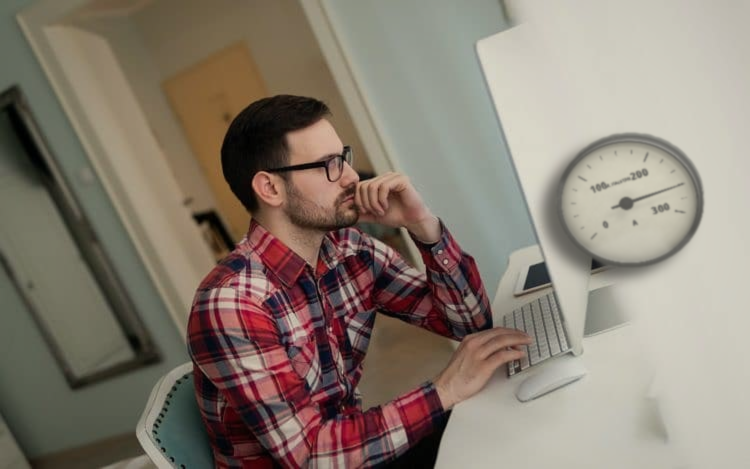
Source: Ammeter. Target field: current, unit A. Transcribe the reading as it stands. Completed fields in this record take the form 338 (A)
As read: 260 (A)
